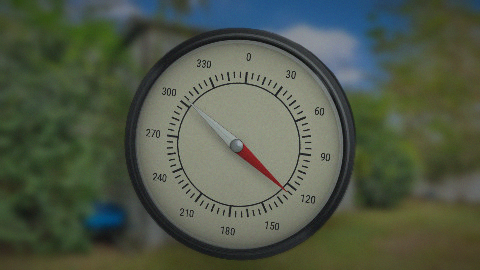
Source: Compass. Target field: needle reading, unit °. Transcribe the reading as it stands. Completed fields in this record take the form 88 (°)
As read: 125 (°)
